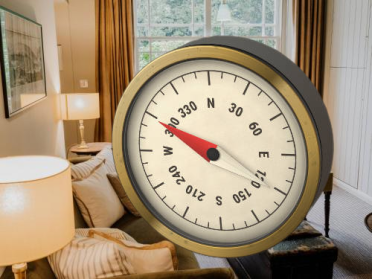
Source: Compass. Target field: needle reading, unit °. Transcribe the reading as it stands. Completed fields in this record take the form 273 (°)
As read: 300 (°)
